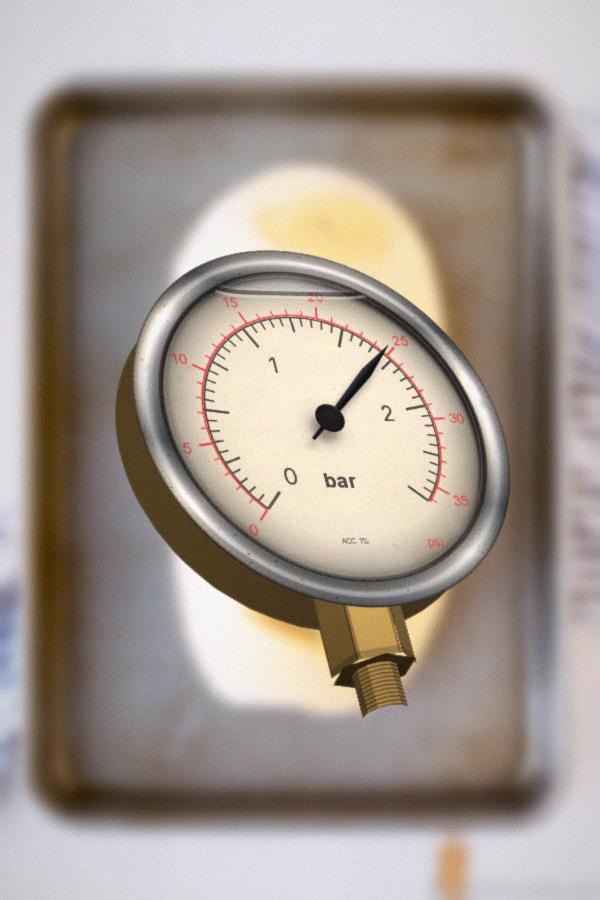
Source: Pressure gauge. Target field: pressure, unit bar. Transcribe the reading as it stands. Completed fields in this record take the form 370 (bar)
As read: 1.7 (bar)
